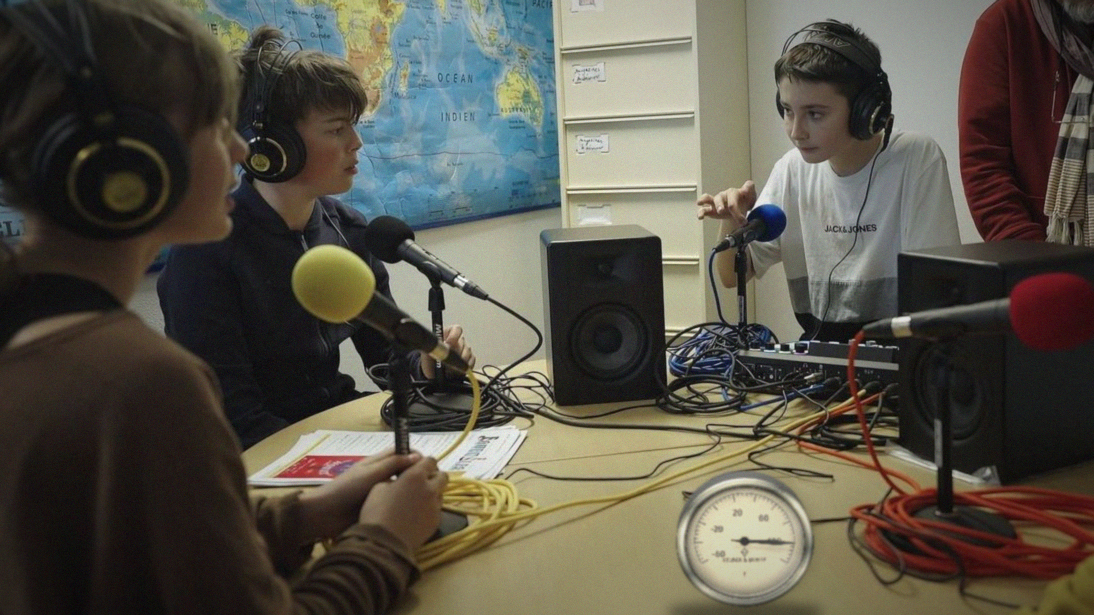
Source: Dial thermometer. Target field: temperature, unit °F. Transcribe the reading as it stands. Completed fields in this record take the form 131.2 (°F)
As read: 100 (°F)
